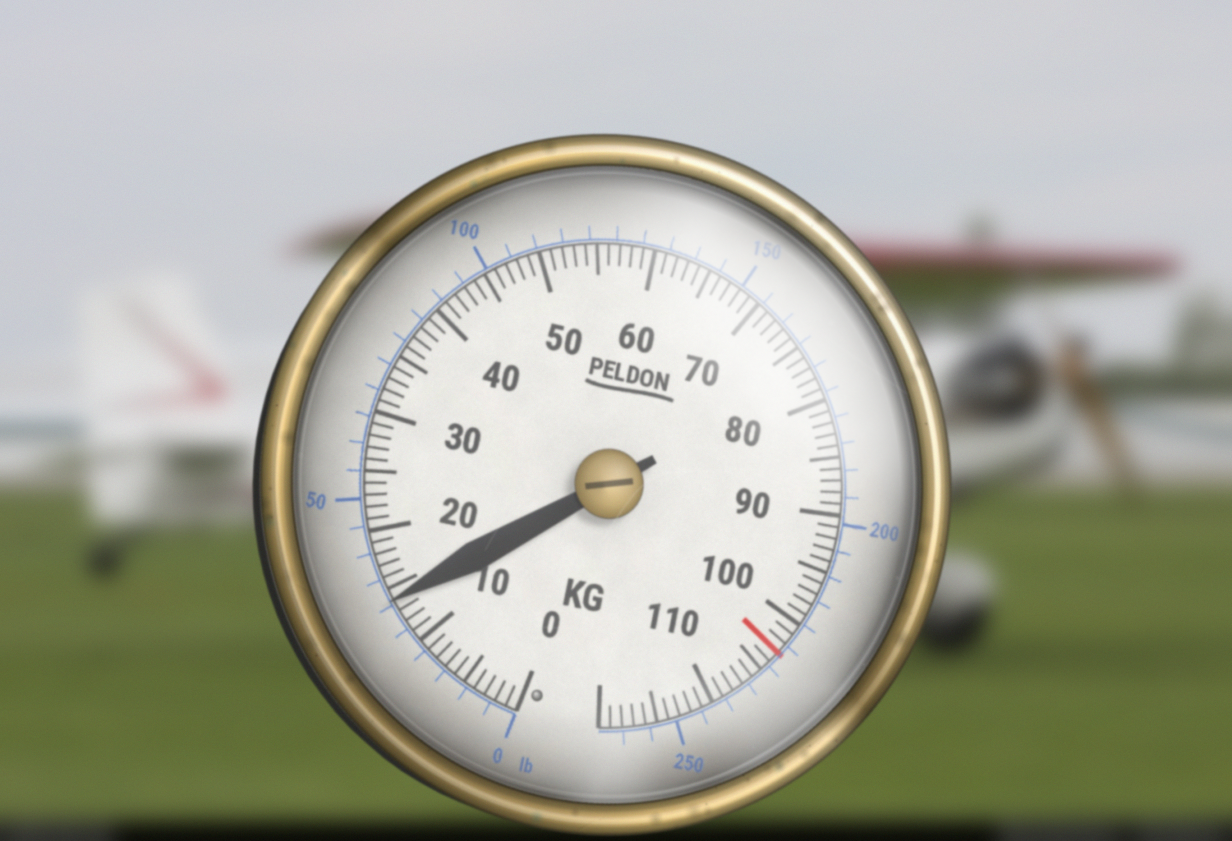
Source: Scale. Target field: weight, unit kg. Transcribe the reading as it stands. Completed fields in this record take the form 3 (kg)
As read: 14 (kg)
